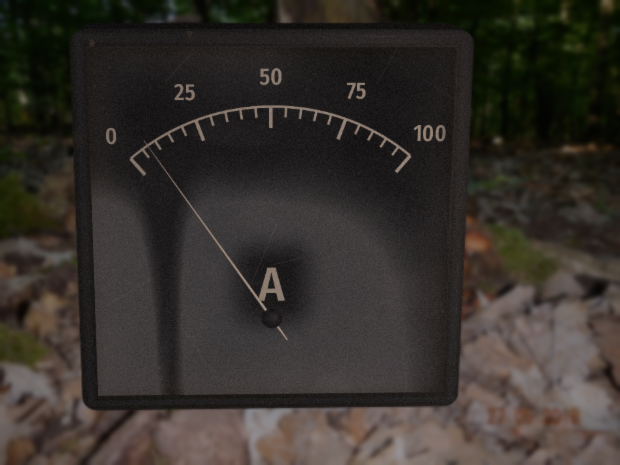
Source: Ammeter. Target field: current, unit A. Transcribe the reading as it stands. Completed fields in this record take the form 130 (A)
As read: 7.5 (A)
